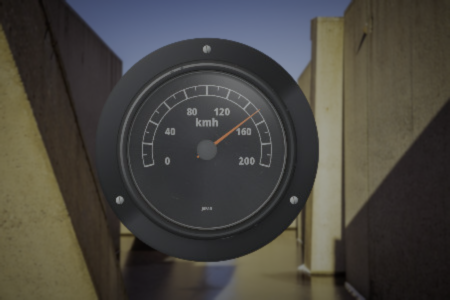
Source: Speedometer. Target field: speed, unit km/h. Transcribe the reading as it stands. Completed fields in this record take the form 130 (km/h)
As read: 150 (km/h)
